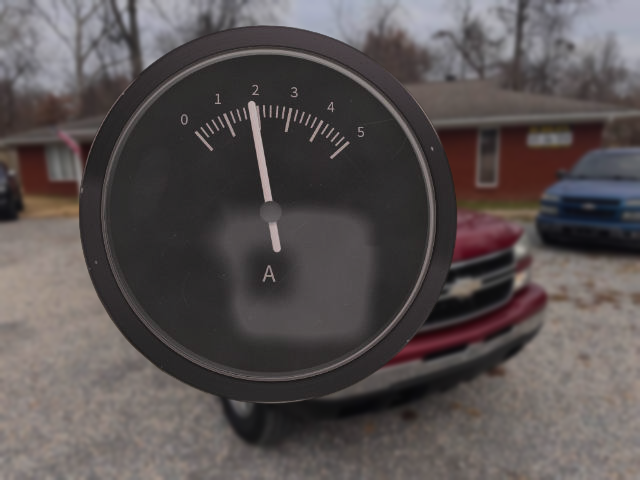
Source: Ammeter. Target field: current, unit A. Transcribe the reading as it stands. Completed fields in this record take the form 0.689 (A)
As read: 1.8 (A)
